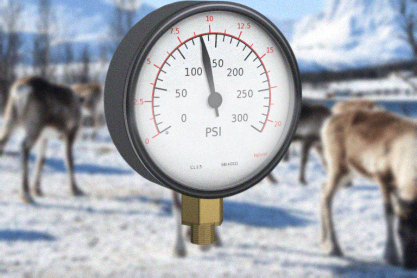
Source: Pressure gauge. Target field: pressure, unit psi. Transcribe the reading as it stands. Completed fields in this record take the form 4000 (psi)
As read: 130 (psi)
